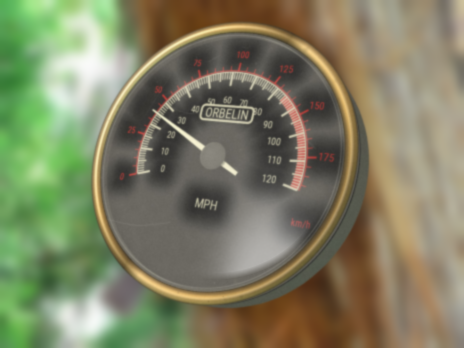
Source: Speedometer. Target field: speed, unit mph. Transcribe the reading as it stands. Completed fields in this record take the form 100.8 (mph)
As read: 25 (mph)
